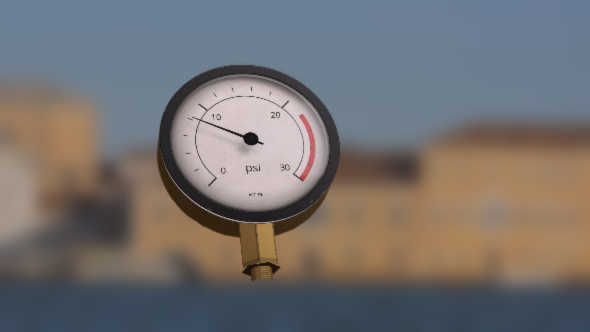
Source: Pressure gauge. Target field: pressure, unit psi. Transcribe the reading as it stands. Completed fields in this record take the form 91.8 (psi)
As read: 8 (psi)
